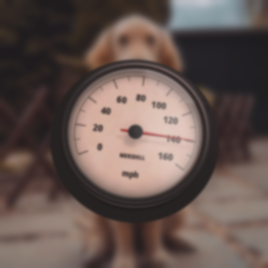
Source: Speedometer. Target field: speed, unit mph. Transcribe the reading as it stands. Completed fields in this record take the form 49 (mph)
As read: 140 (mph)
